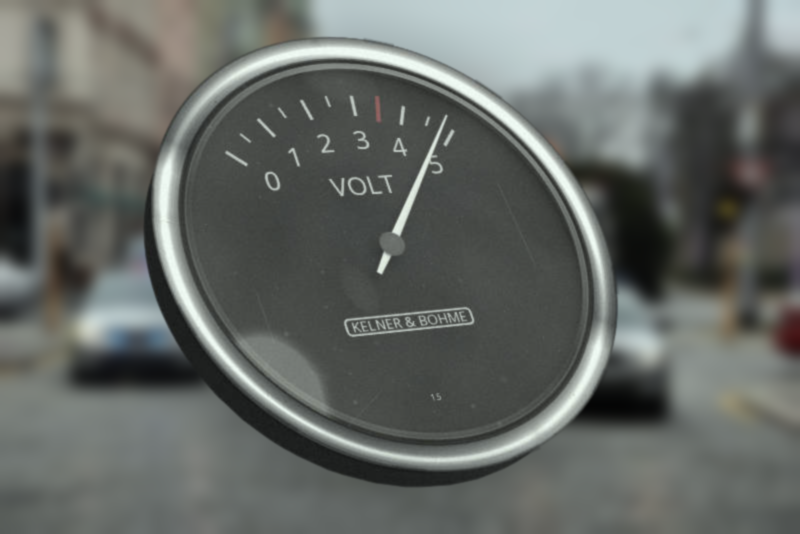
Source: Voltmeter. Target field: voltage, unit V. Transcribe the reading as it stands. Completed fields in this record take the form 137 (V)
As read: 4.75 (V)
